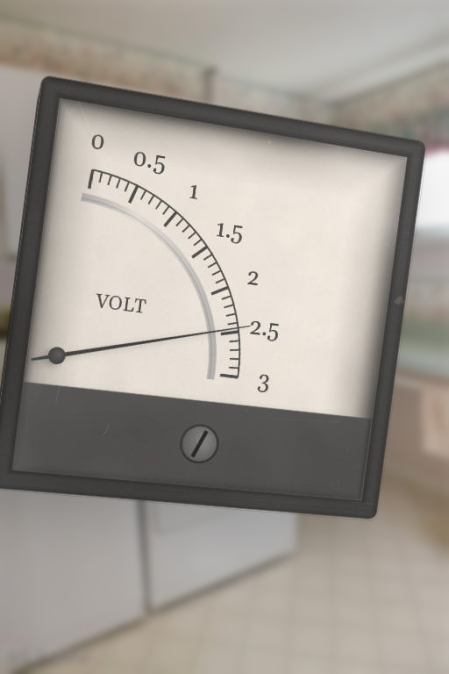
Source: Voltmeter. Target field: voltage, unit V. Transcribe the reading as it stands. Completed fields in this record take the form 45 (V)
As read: 2.45 (V)
